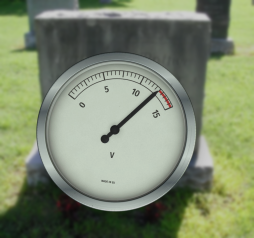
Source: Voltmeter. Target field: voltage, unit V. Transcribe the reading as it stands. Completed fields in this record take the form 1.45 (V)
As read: 12.5 (V)
